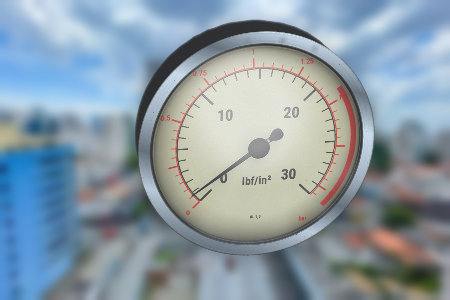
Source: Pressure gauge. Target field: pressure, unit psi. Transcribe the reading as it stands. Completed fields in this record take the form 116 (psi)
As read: 1 (psi)
